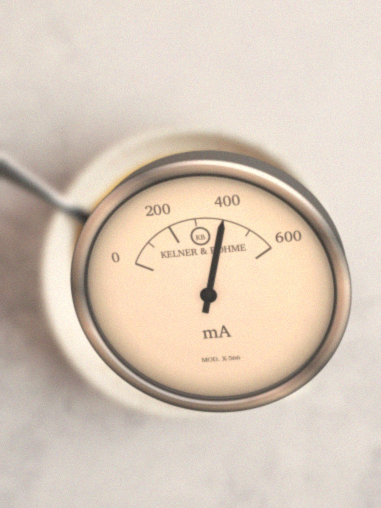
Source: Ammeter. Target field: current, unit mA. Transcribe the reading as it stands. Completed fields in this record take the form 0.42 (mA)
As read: 400 (mA)
